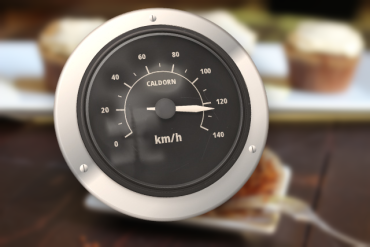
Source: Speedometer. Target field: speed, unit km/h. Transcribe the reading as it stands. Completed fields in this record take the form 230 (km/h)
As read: 125 (km/h)
